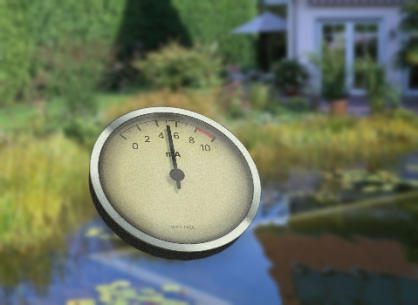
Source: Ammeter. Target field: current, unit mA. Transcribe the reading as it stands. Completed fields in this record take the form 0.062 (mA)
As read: 5 (mA)
